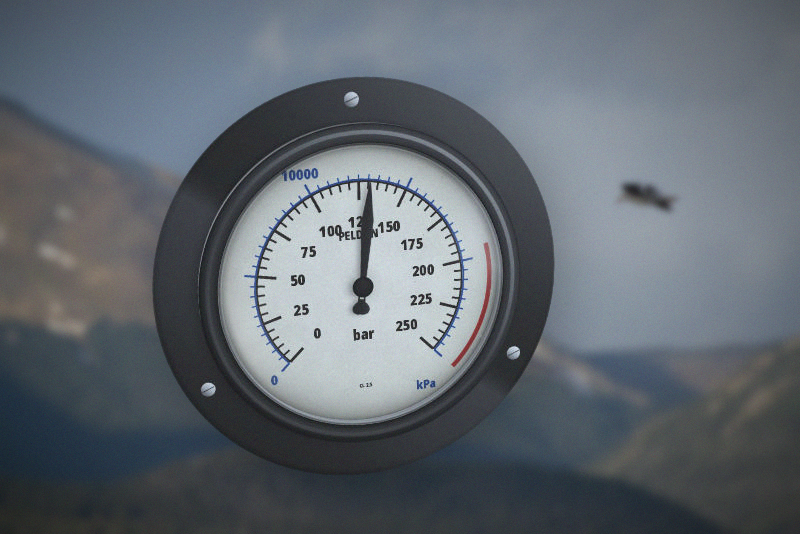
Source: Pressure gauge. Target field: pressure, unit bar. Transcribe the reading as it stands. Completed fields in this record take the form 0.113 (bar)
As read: 130 (bar)
